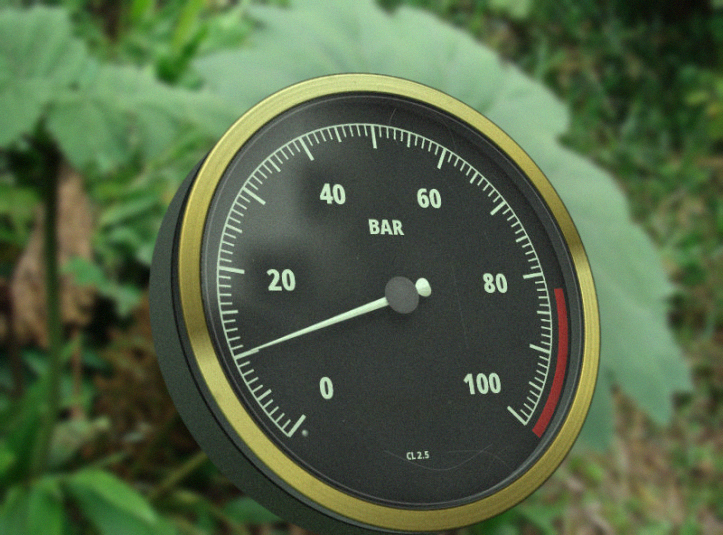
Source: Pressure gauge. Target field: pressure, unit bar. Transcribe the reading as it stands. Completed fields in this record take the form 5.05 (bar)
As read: 10 (bar)
